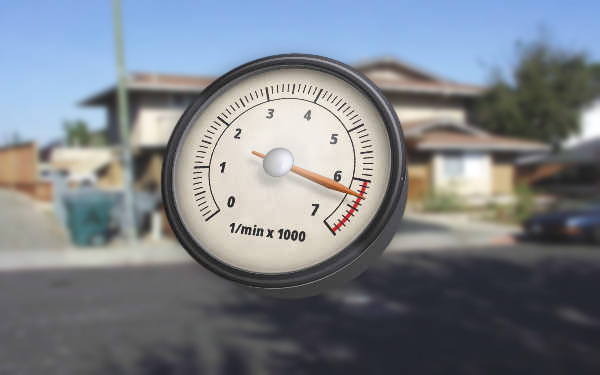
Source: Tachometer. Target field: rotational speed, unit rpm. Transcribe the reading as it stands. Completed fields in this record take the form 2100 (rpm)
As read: 6300 (rpm)
